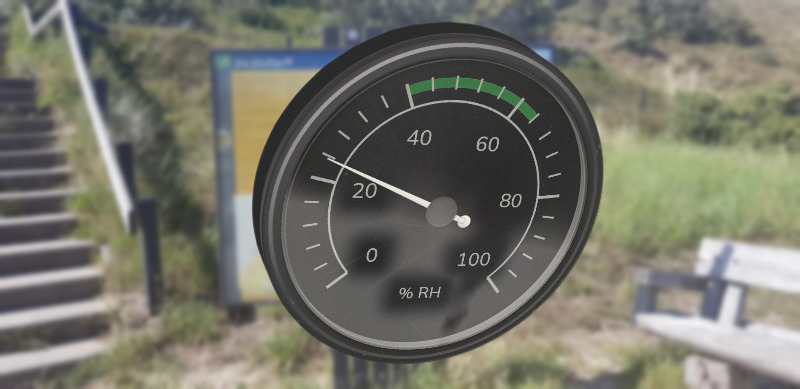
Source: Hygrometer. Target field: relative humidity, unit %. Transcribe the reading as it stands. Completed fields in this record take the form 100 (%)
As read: 24 (%)
